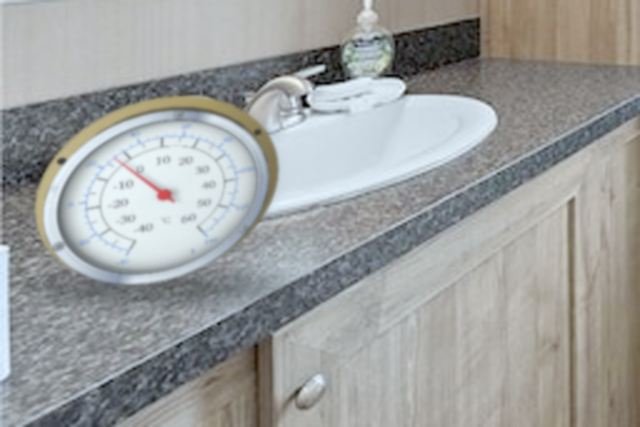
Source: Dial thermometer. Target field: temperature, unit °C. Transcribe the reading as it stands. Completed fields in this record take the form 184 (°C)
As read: -2.5 (°C)
